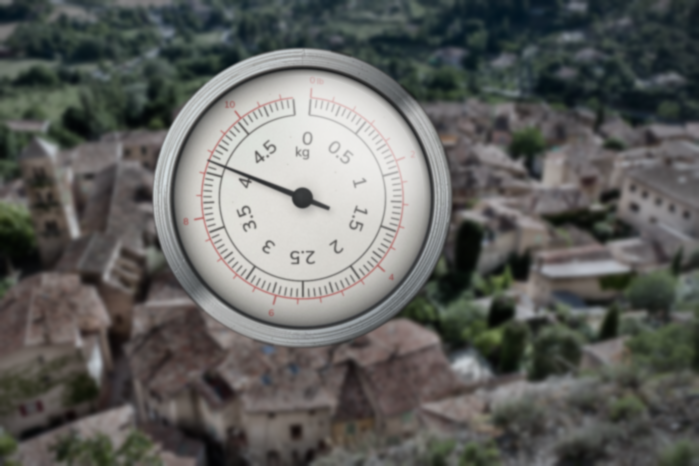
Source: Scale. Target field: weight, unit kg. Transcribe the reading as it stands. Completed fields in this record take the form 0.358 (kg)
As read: 4.1 (kg)
